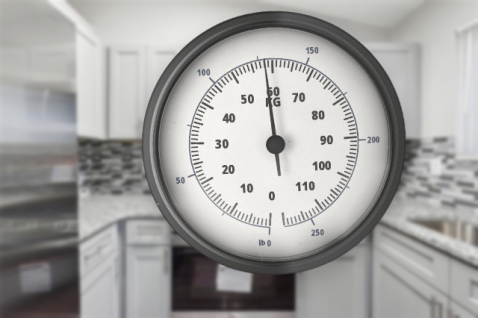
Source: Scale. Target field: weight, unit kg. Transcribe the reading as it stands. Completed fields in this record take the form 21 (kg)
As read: 58 (kg)
